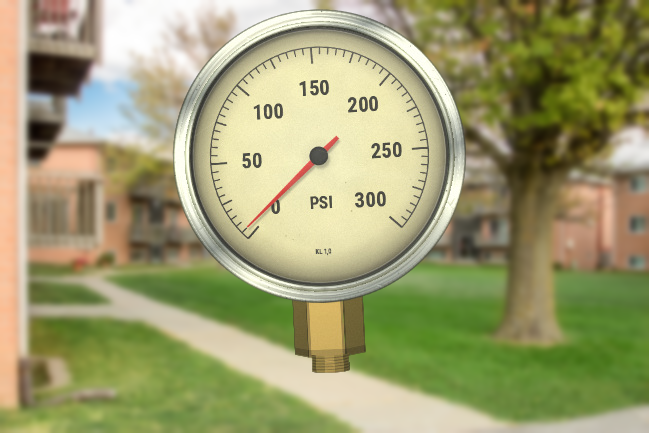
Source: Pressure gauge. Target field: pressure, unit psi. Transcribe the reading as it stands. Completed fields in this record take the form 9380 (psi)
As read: 5 (psi)
